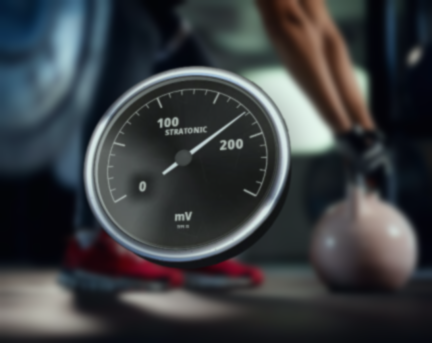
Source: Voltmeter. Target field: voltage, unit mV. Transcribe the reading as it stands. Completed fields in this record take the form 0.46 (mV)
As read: 180 (mV)
